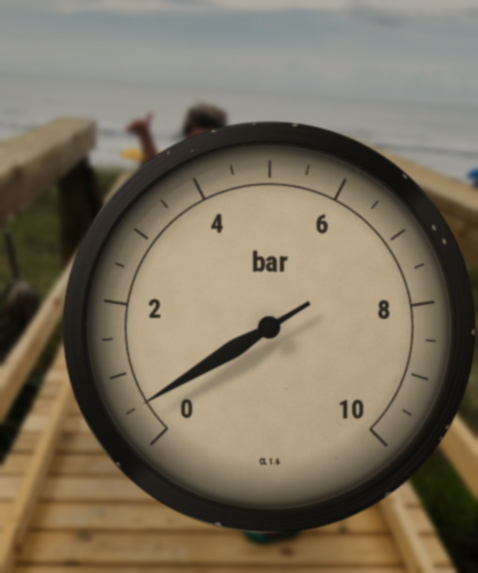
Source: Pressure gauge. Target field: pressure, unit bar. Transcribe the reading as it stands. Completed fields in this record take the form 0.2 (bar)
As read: 0.5 (bar)
